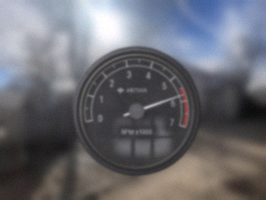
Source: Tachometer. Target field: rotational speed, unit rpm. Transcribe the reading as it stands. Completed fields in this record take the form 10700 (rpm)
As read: 5750 (rpm)
